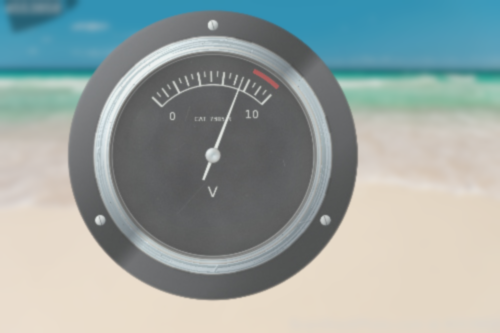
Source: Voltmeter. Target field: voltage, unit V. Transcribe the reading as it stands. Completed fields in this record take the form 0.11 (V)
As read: 7.5 (V)
